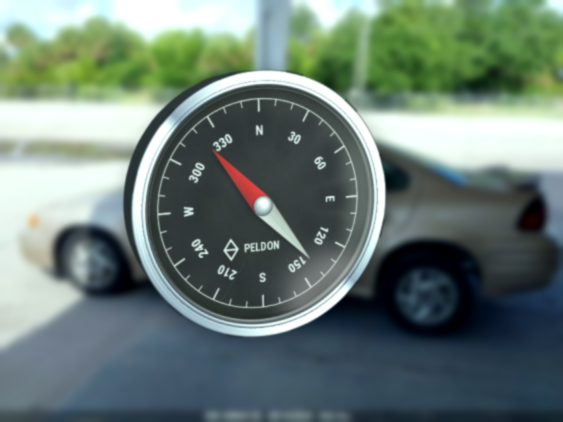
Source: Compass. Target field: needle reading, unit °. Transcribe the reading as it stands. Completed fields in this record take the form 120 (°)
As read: 320 (°)
